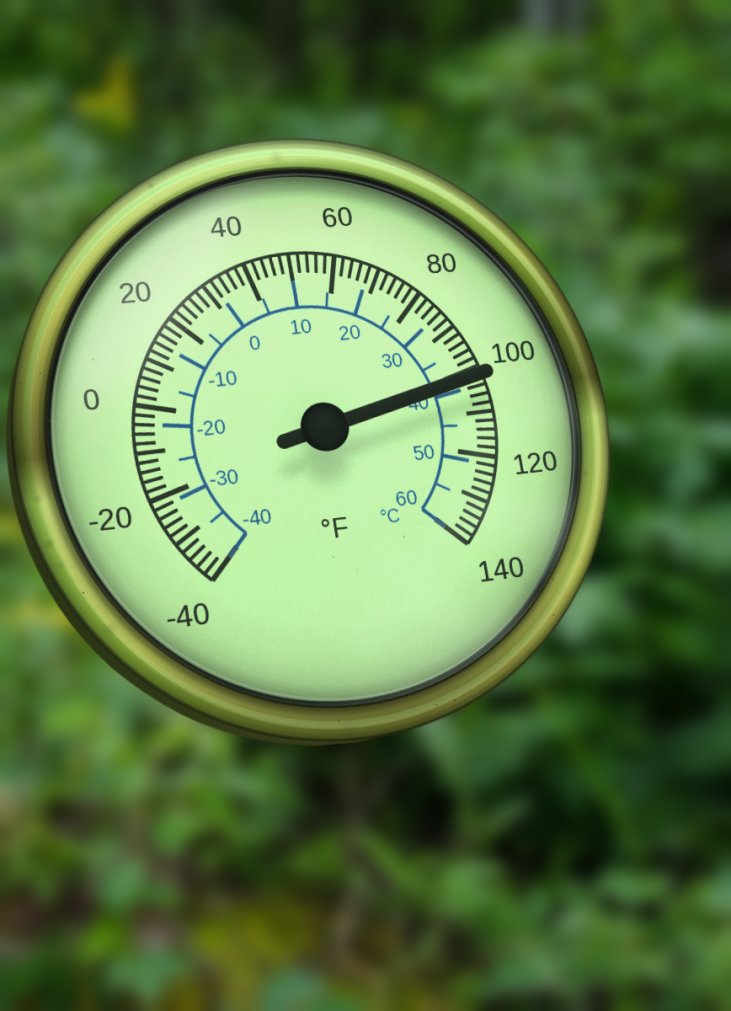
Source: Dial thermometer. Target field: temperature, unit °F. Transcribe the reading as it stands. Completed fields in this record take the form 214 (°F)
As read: 102 (°F)
